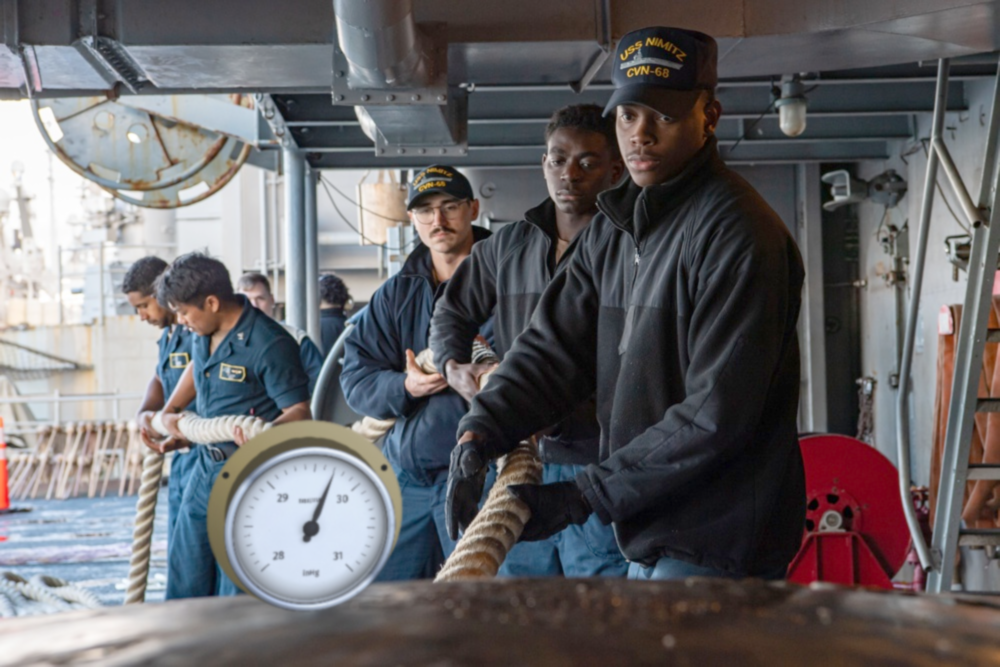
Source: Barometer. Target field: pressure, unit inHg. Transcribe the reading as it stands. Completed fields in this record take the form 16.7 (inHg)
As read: 29.7 (inHg)
